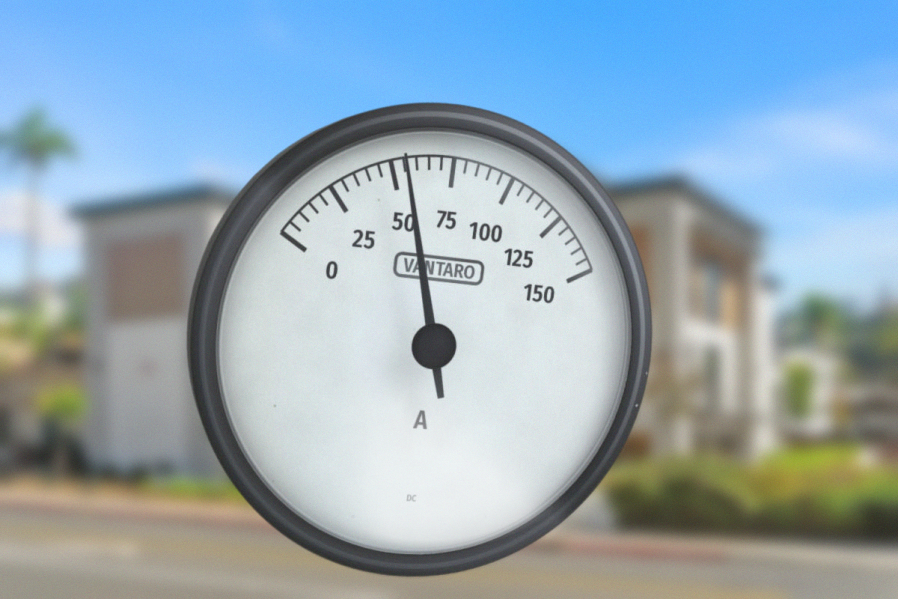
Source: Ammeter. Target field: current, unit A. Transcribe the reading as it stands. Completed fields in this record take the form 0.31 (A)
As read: 55 (A)
